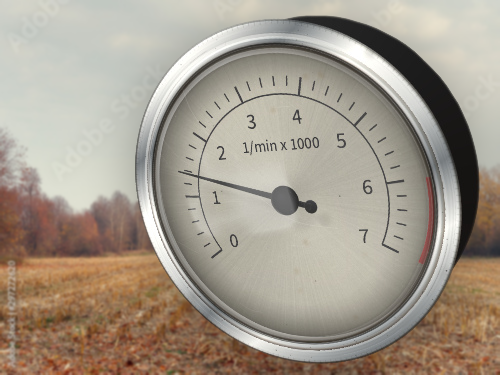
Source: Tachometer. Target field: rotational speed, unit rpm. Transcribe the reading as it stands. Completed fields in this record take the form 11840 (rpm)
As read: 1400 (rpm)
